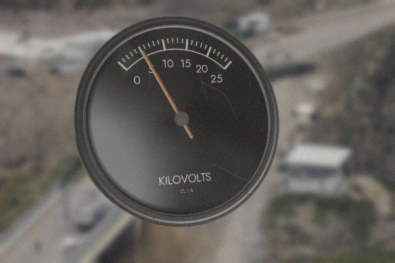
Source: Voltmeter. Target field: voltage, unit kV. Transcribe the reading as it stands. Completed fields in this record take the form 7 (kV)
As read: 5 (kV)
